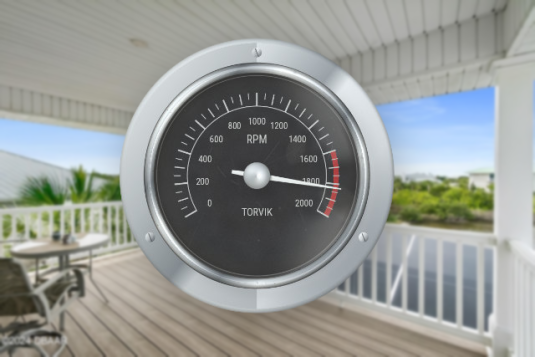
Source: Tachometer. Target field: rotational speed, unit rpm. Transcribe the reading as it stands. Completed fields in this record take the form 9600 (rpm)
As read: 1825 (rpm)
